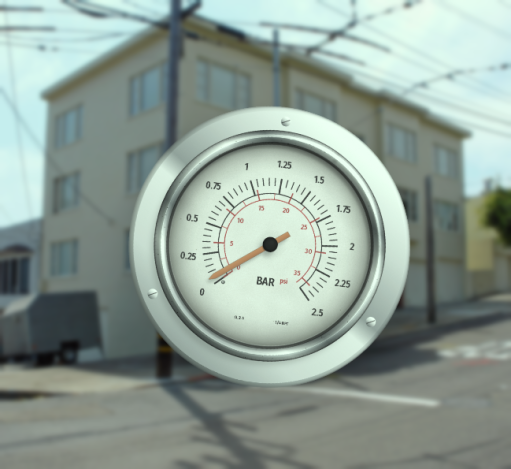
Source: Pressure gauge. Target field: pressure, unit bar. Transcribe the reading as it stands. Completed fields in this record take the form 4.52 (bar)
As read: 0.05 (bar)
